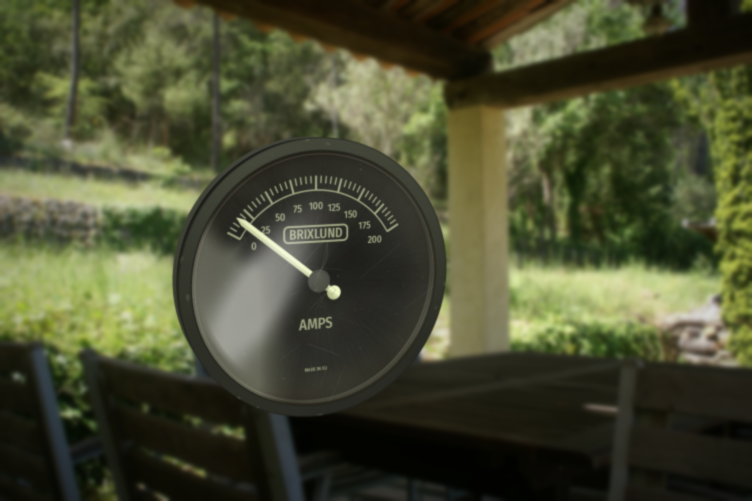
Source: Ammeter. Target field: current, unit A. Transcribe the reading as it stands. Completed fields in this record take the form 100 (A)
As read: 15 (A)
